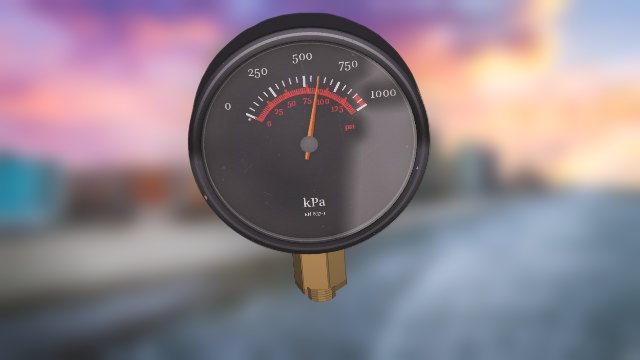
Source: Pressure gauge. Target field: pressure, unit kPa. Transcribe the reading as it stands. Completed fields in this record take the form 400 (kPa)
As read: 600 (kPa)
